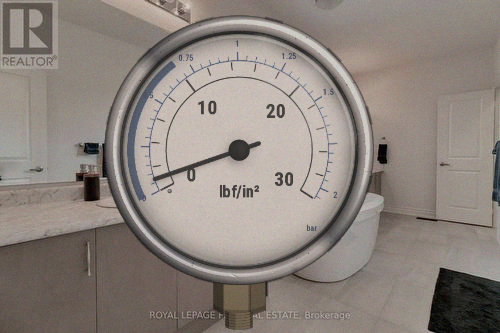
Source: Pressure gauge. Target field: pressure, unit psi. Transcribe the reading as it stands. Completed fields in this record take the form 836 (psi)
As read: 1 (psi)
